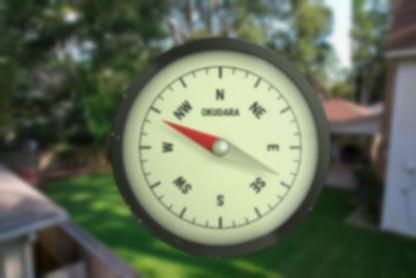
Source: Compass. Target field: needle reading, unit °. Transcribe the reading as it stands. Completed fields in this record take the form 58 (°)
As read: 295 (°)
